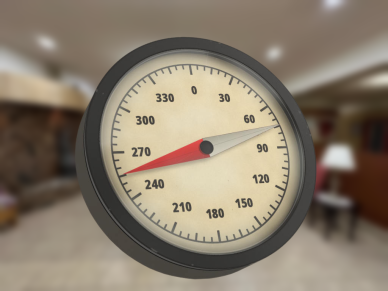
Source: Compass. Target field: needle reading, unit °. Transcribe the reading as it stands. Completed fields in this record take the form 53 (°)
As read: 255 (°)
